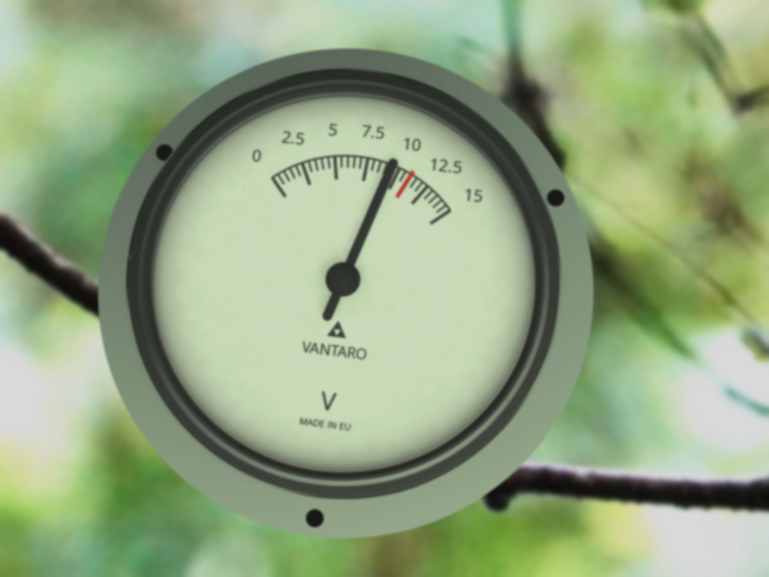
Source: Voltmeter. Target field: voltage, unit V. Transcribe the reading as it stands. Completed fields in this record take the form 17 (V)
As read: 9.5 (V)
